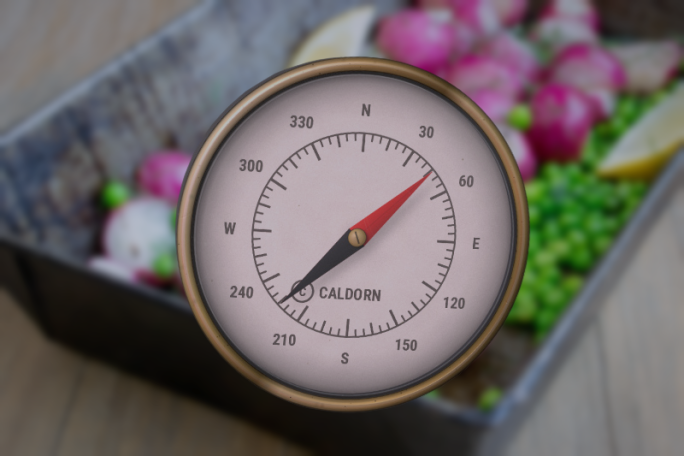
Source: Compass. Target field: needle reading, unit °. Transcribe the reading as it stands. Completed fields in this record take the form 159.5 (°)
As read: 45 (°)
